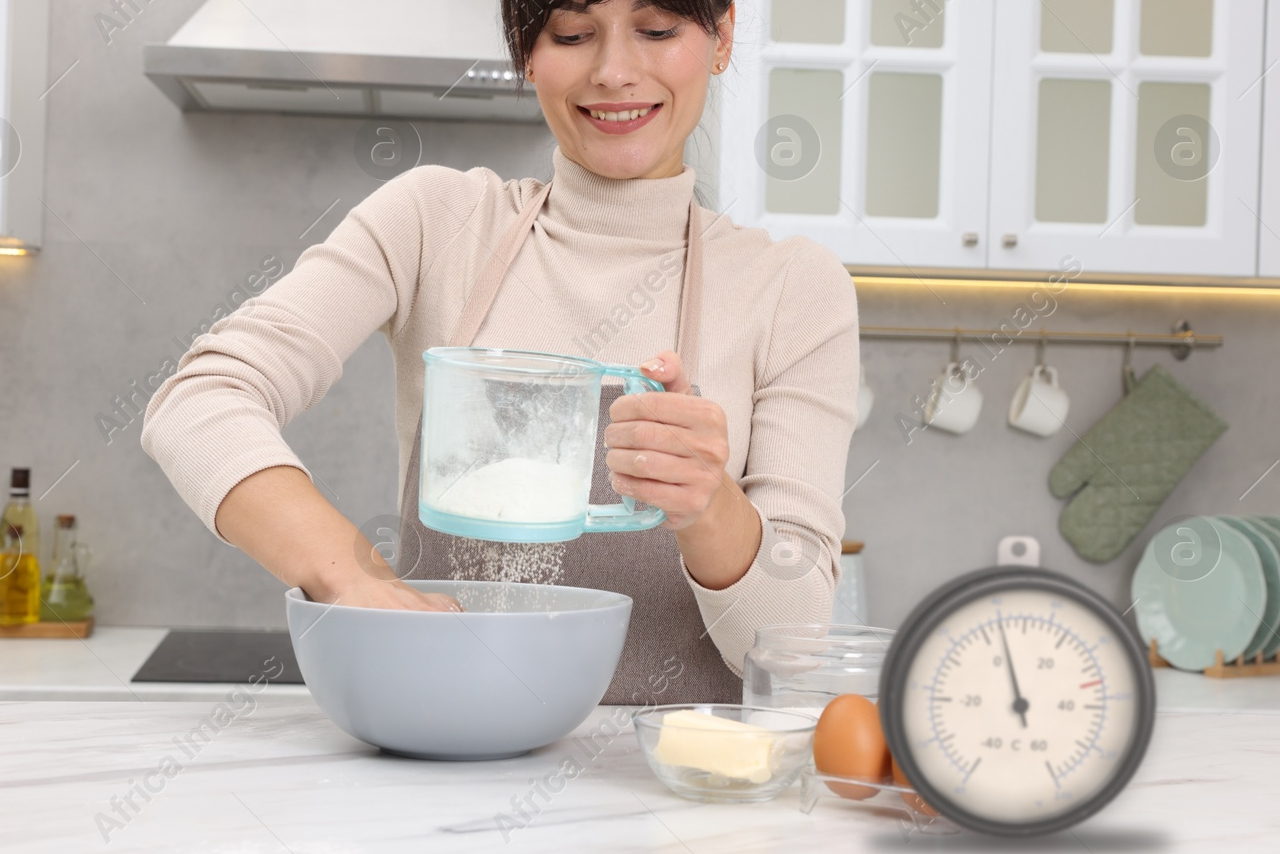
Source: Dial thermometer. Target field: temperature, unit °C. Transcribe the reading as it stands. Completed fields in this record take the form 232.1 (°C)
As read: 4 (°C)
